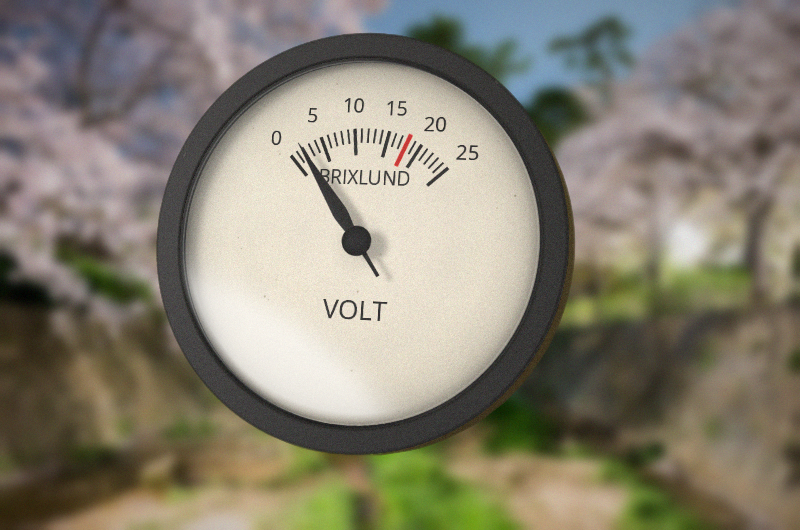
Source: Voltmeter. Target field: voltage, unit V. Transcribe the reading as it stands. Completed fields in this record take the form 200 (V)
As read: 2 (V)
